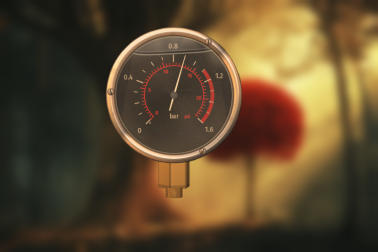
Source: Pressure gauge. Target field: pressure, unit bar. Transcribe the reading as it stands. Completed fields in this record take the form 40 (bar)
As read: 0.9 (bar)
